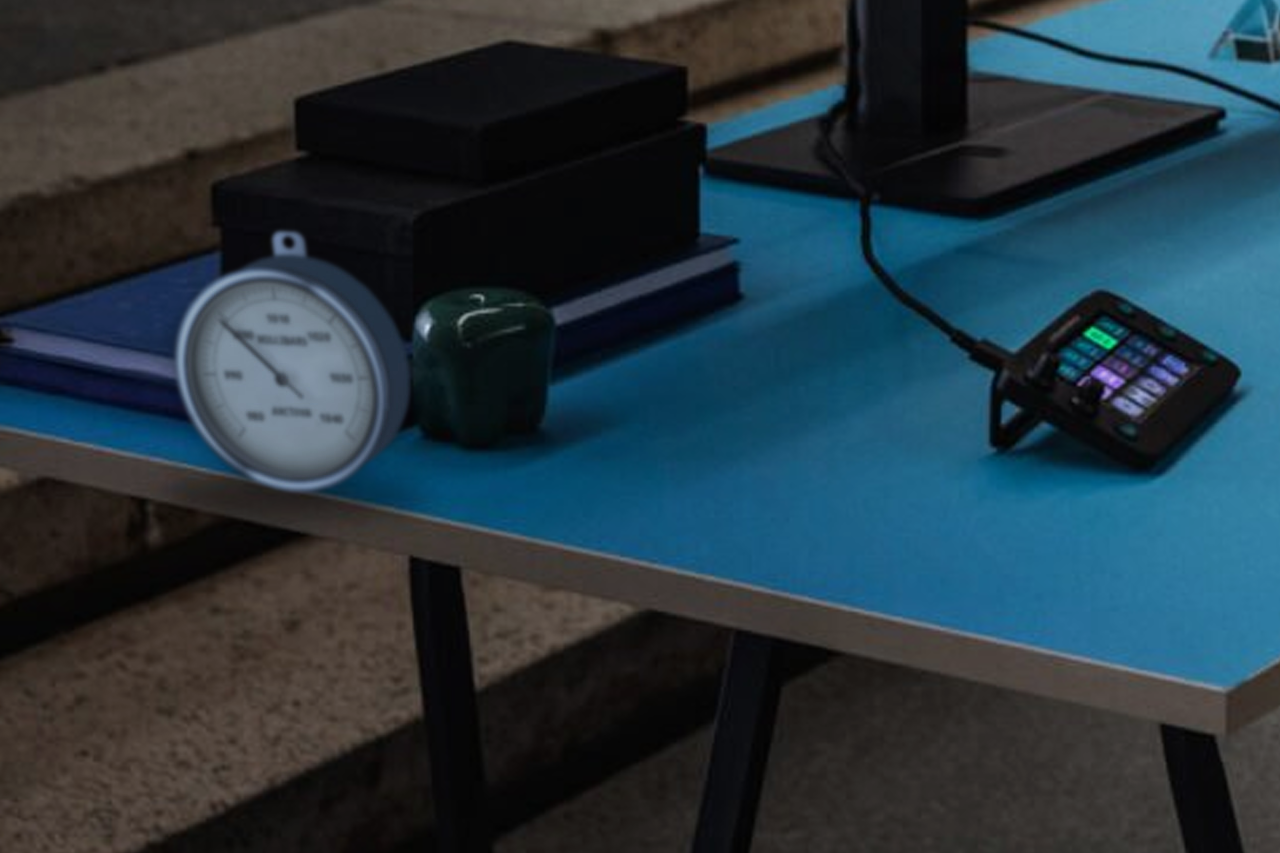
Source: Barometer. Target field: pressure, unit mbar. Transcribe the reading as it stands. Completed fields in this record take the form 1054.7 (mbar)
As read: 1000 (mbar)
